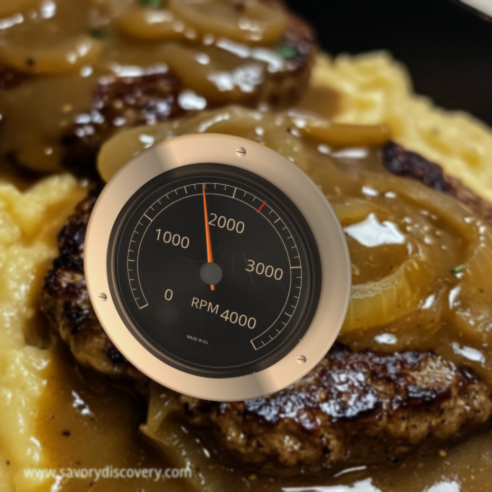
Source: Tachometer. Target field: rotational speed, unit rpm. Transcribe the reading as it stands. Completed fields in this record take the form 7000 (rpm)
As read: 1700 (rpm)
